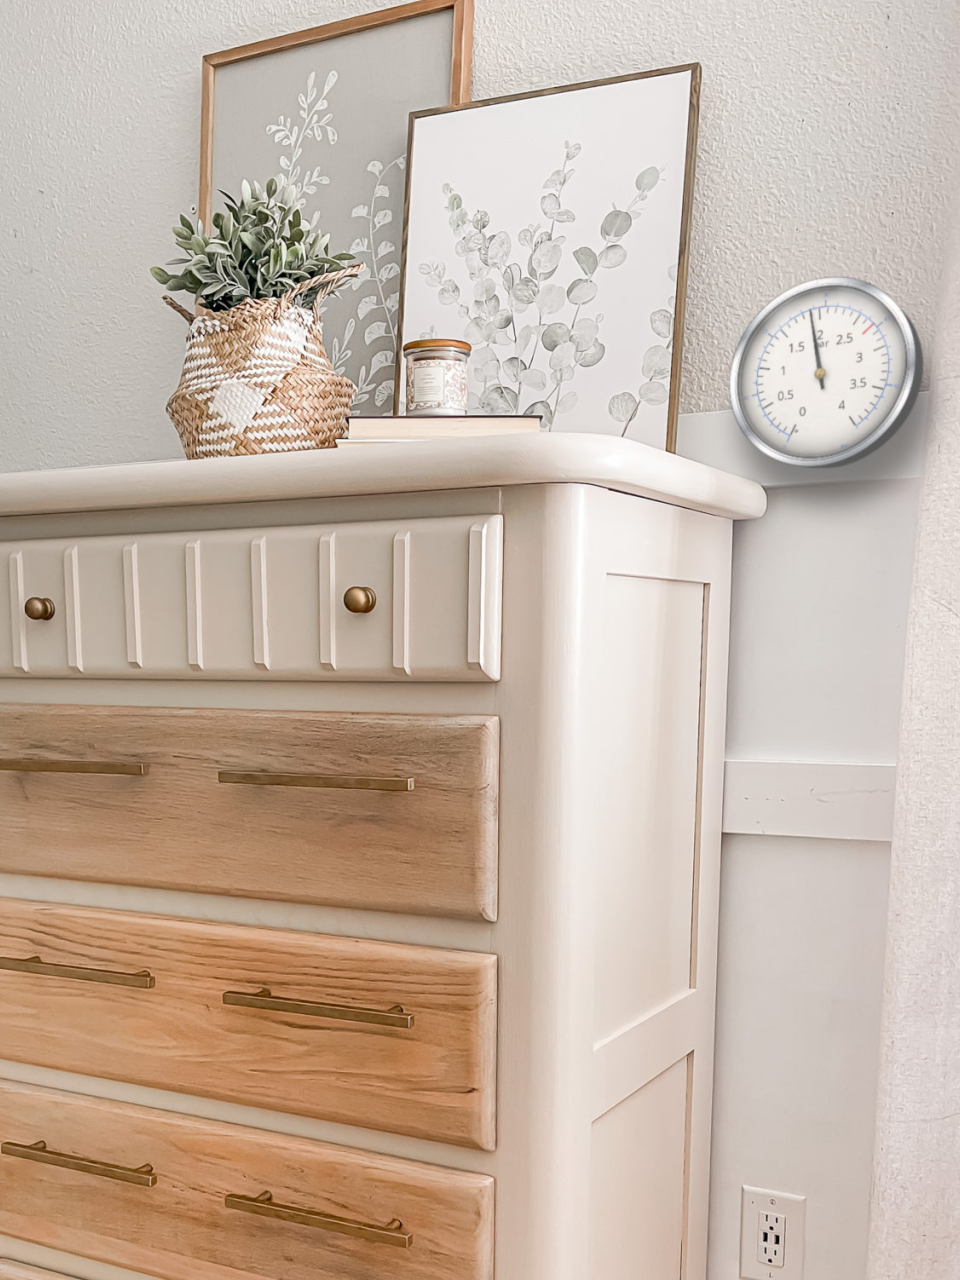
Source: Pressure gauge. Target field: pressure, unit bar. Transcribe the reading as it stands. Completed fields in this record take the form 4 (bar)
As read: 1.9 (bar)
